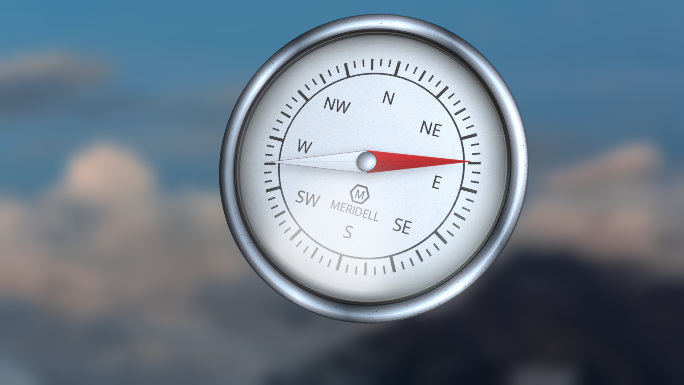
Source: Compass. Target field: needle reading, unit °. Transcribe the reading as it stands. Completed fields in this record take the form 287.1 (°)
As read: 75 (°)
